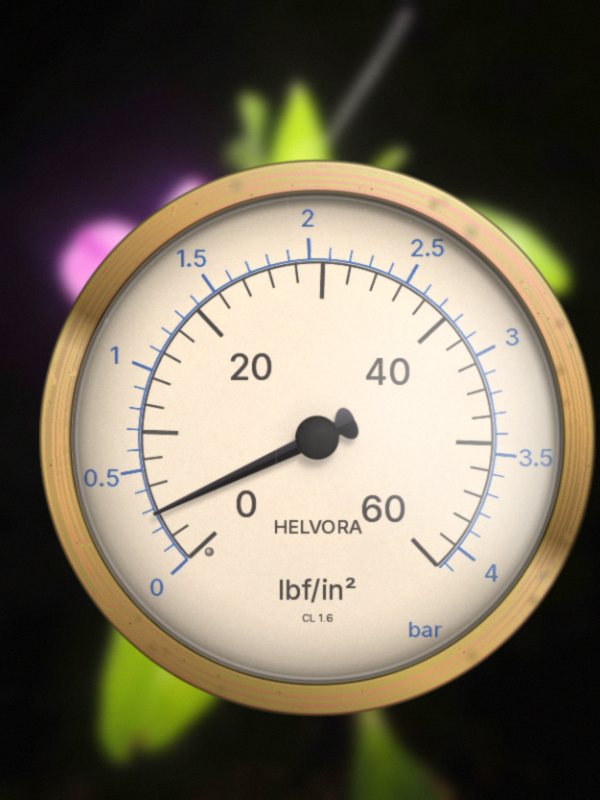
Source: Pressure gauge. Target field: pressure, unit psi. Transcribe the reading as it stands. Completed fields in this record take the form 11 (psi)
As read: 4 (psi)
